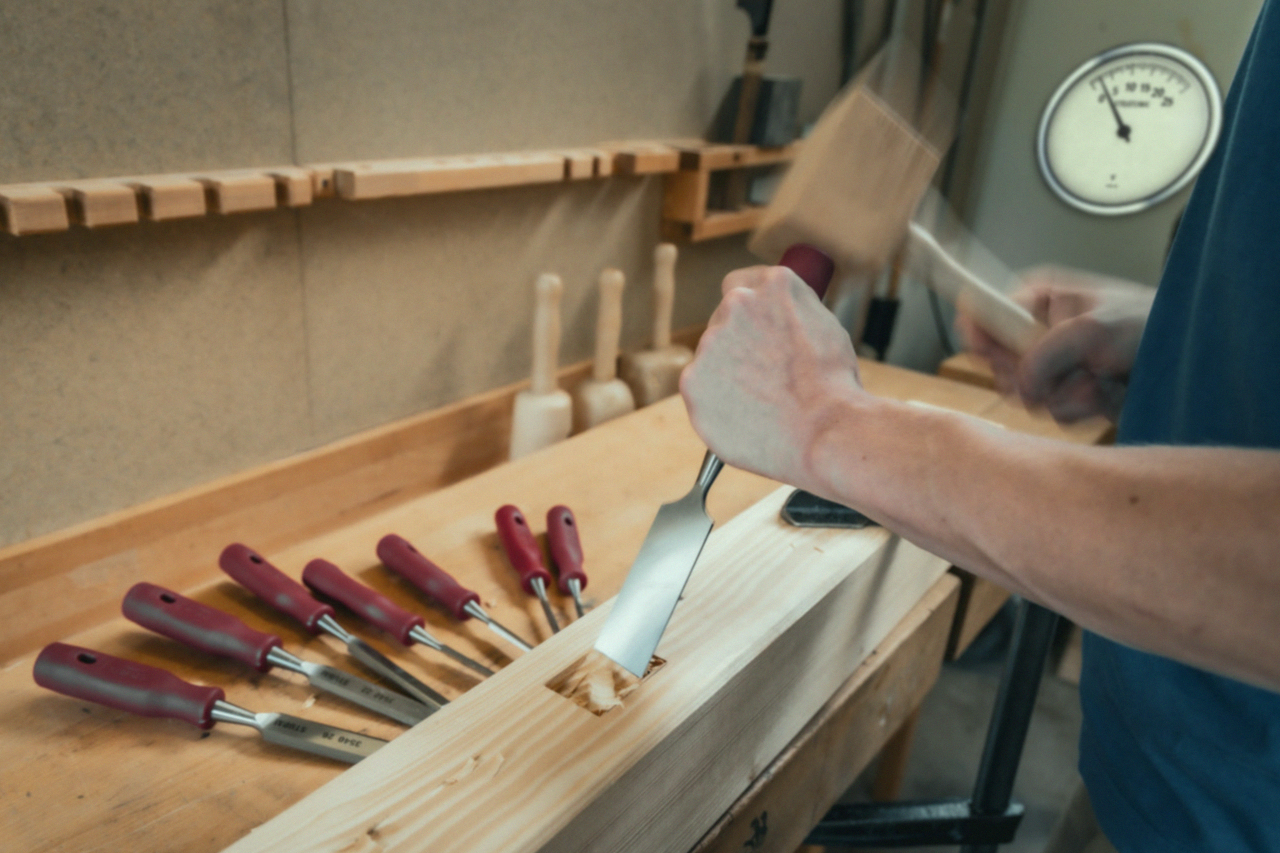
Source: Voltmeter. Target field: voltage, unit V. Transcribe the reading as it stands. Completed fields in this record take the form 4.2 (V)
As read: 2.5 (V)
